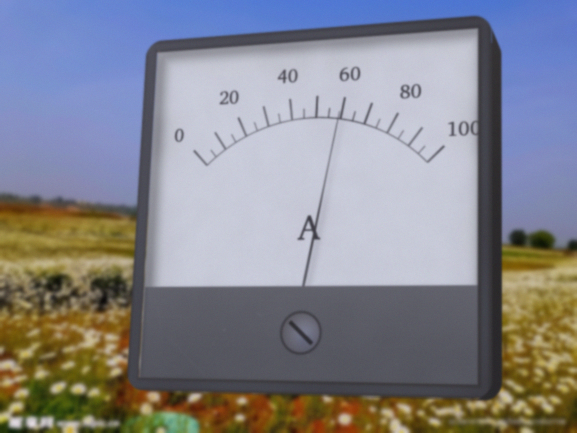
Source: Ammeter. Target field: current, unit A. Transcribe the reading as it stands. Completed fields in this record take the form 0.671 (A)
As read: 60 (A)
